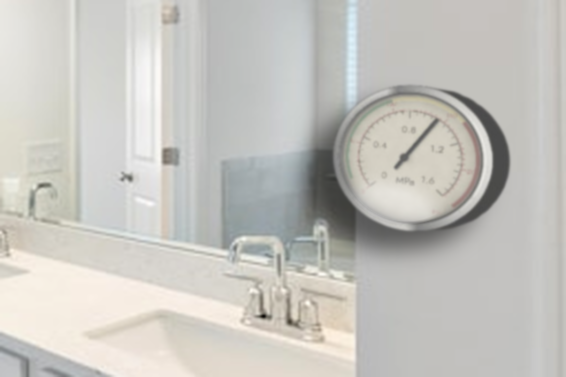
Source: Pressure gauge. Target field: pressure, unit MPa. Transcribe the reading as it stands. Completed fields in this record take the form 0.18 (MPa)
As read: 1 (MPa)
